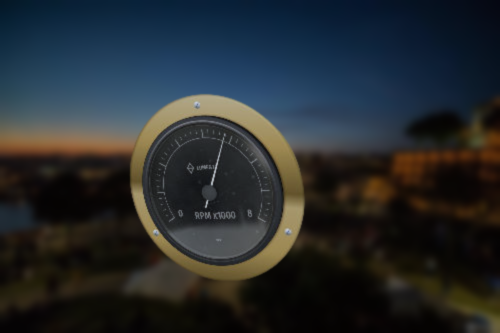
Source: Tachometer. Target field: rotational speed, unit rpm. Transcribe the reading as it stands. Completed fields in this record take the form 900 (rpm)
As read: 4800 (rpm)
